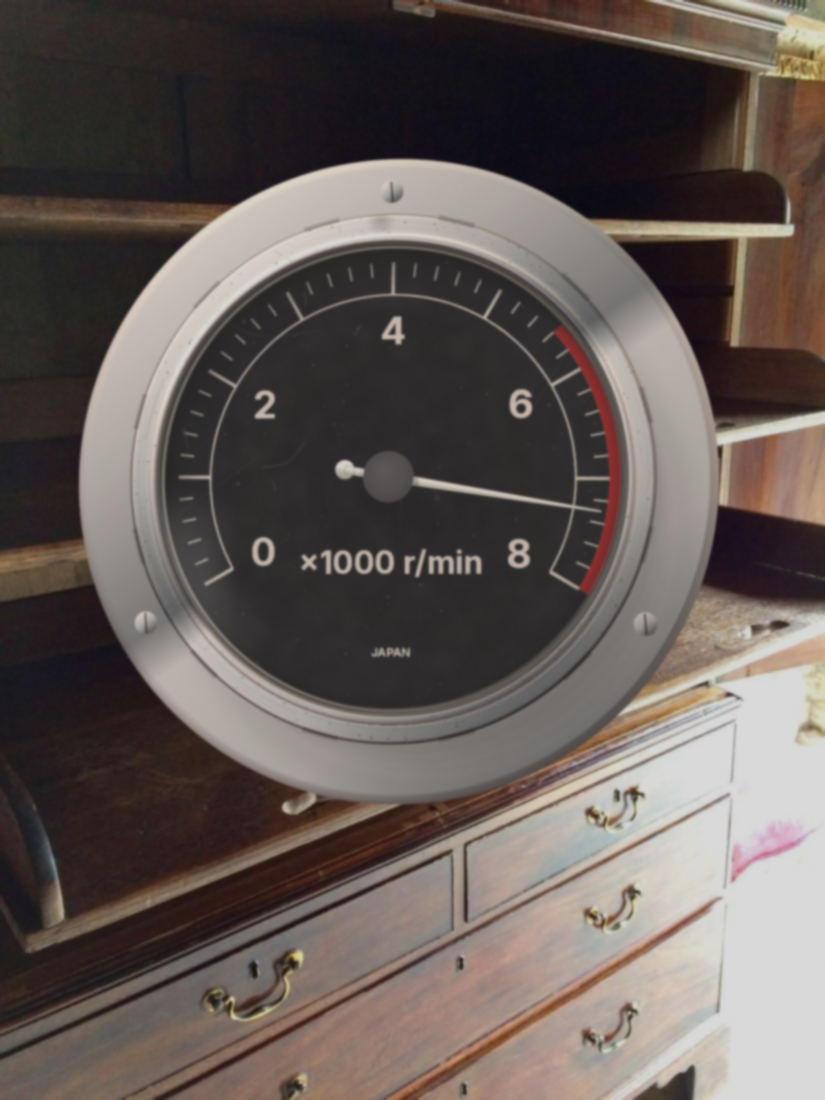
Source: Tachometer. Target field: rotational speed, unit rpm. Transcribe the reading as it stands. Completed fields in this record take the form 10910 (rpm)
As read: 7300 (rpm)
